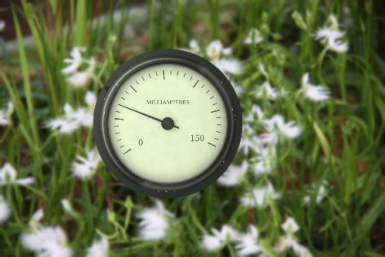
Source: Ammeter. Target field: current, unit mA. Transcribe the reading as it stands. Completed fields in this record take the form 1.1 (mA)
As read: 35 (mA)
